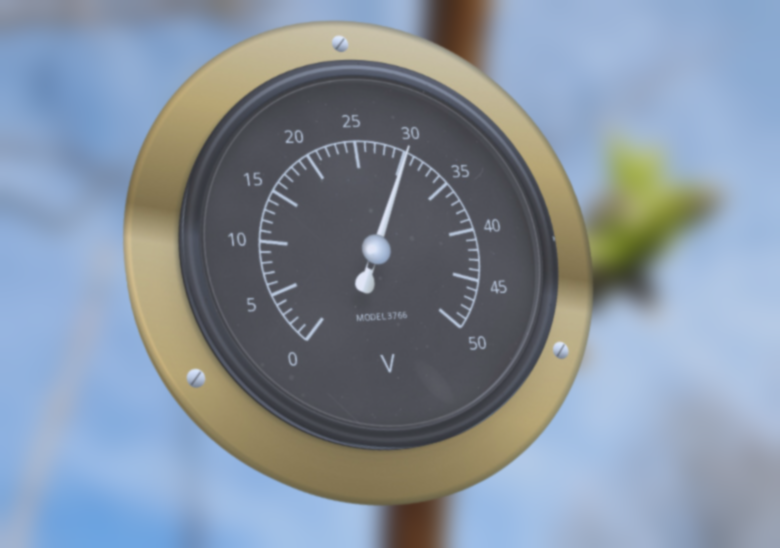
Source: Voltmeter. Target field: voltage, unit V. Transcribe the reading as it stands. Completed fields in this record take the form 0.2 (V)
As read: 30 (V)
